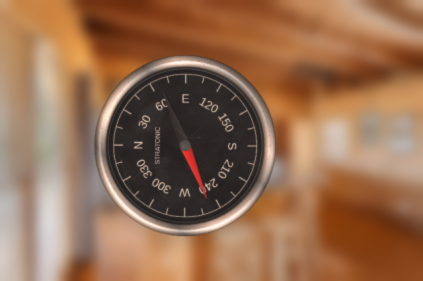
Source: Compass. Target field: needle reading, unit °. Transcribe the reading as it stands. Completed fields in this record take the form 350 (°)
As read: 247.5 (°)
